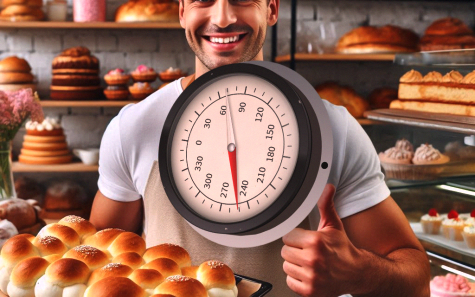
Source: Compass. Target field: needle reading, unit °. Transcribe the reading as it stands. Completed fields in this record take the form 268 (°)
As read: 250 (°)
